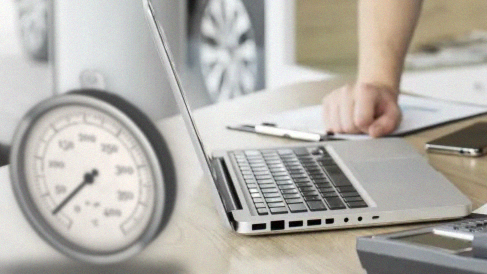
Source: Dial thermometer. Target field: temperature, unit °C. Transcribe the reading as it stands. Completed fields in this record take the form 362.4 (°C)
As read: 25 (°C)
